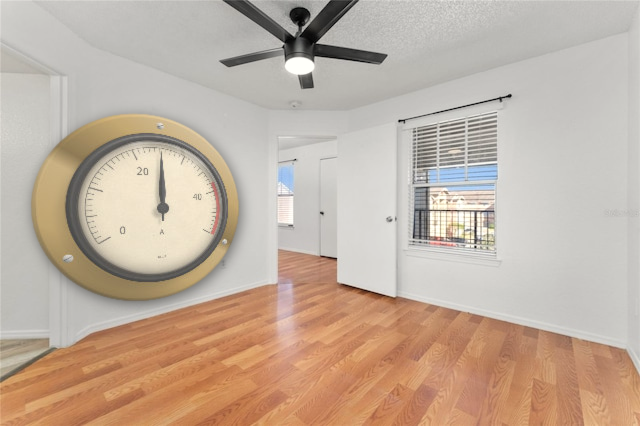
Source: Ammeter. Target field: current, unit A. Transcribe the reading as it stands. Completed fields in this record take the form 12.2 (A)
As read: 25 (A)
